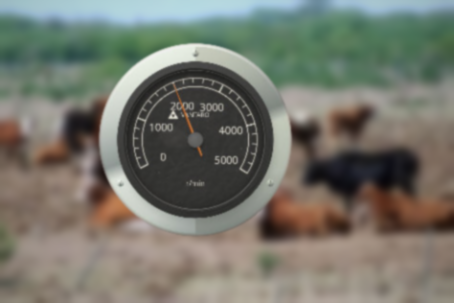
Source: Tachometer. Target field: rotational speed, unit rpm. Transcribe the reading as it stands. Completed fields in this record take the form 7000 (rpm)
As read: 2000 (rpm)
